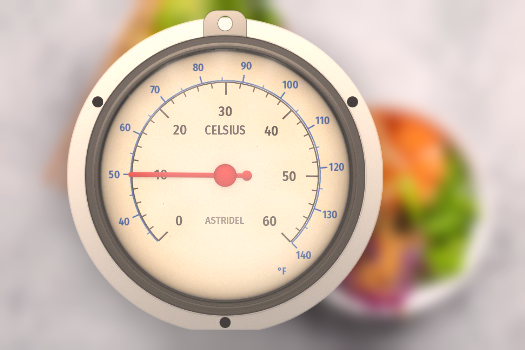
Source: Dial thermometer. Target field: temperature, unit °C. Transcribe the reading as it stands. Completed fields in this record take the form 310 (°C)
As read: 10 (°C)
